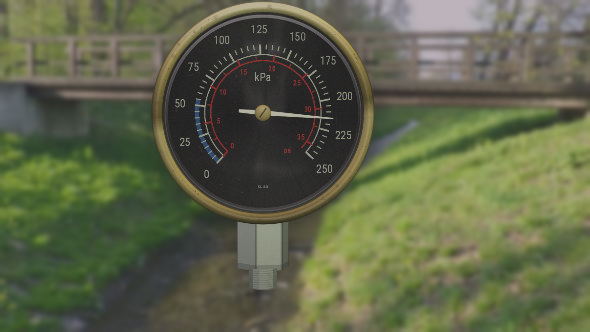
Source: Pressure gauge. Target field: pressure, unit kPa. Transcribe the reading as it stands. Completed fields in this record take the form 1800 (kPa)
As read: 215 (kPa)
